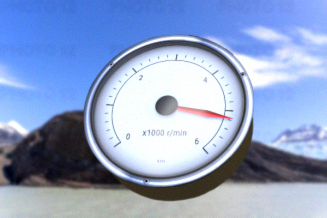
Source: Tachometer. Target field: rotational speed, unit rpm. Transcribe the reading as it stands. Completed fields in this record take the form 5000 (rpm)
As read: 5200 (rpm)
